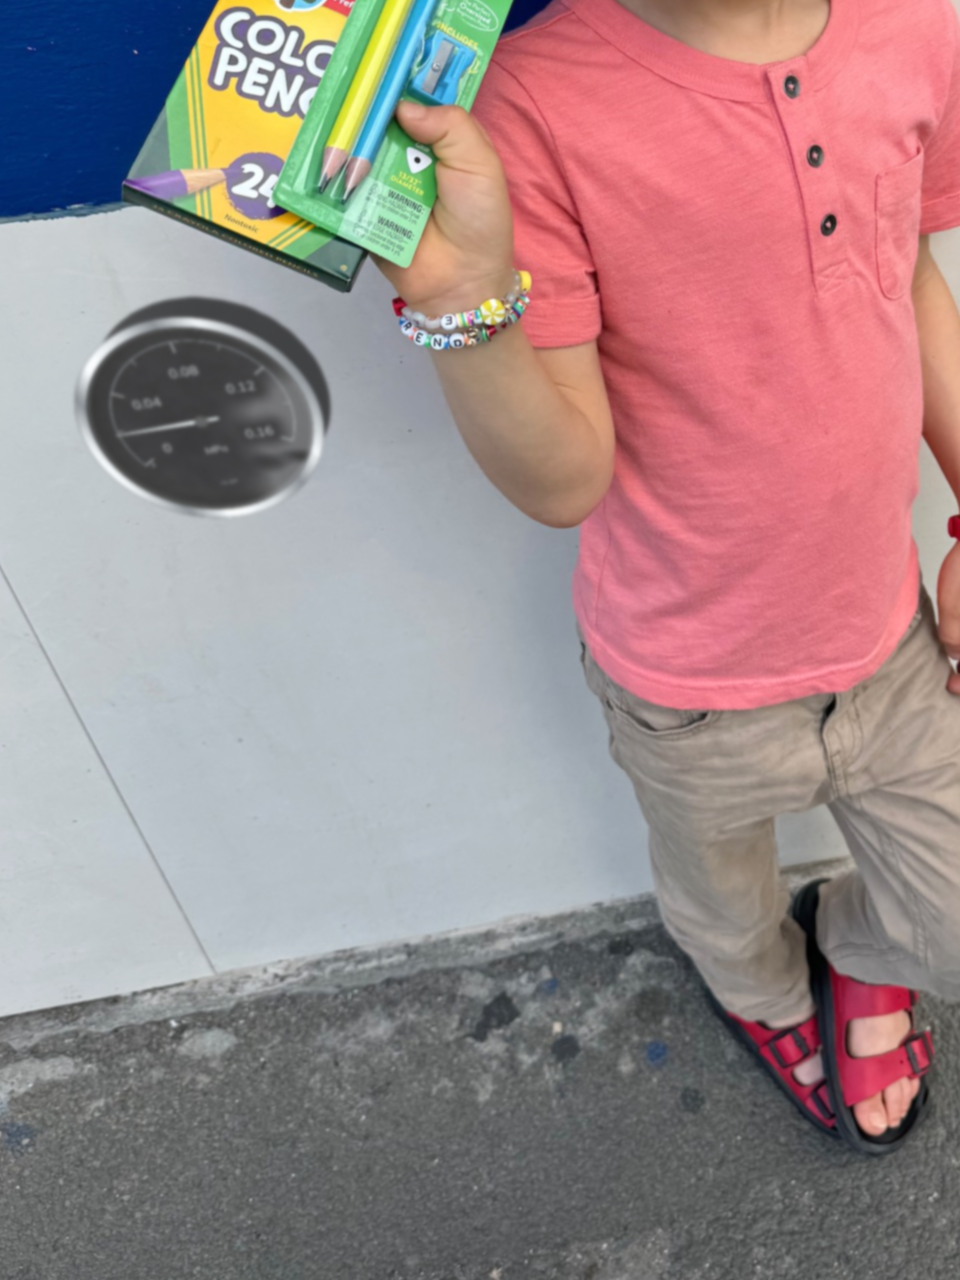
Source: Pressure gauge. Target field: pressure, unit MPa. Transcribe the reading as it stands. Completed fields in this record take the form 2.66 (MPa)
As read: 0.02 (MPa)
